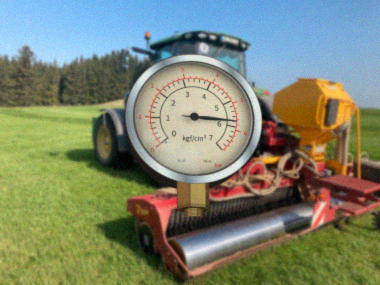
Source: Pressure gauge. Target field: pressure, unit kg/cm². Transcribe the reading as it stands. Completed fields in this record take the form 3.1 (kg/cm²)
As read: 5.8 (kg/cm²)
